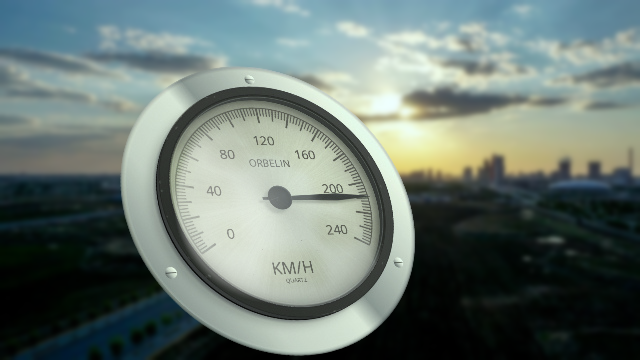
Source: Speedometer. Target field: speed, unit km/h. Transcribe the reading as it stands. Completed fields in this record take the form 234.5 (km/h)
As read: 210 (km/h)
